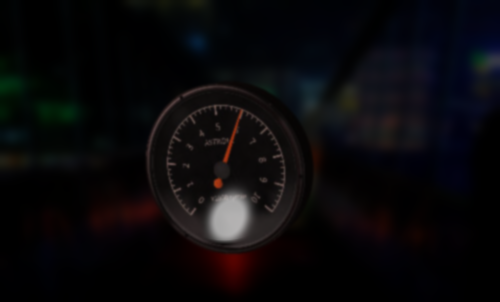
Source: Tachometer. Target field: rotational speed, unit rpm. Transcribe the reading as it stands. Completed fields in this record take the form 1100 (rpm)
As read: 6000 (rpm)
